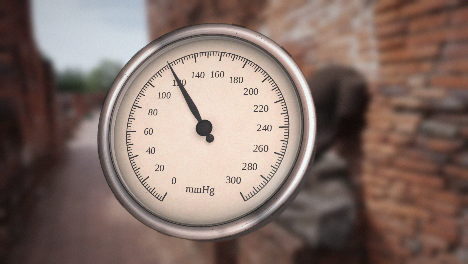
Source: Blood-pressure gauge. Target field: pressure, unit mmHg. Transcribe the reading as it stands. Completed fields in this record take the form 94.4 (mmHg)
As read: 120 (mmHg)
